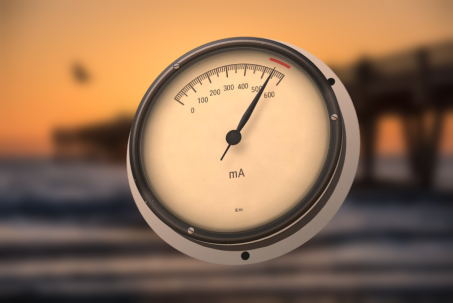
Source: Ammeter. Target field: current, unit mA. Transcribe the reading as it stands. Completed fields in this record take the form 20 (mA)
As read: 550 (mA)
